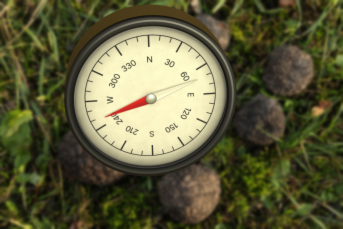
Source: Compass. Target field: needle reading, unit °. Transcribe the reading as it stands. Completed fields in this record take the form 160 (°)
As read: 250 (°)
